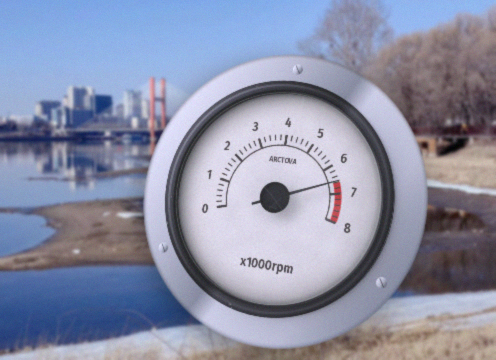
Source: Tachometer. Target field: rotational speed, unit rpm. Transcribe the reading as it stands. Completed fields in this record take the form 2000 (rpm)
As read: 6600 (rpm)
